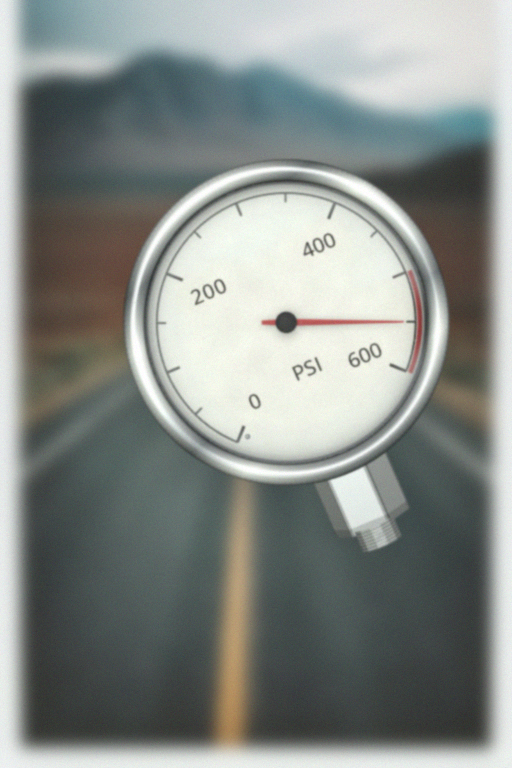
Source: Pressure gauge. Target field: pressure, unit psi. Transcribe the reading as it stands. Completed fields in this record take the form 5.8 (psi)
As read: 550 (psi)
